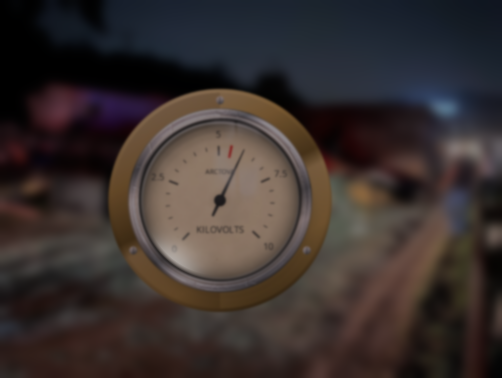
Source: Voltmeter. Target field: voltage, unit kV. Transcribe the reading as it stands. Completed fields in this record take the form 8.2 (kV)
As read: 6 (kV)
